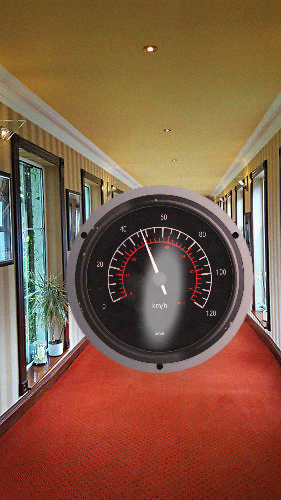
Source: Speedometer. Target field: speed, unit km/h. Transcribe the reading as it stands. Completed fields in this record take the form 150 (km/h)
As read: 47.5 (km/h)
